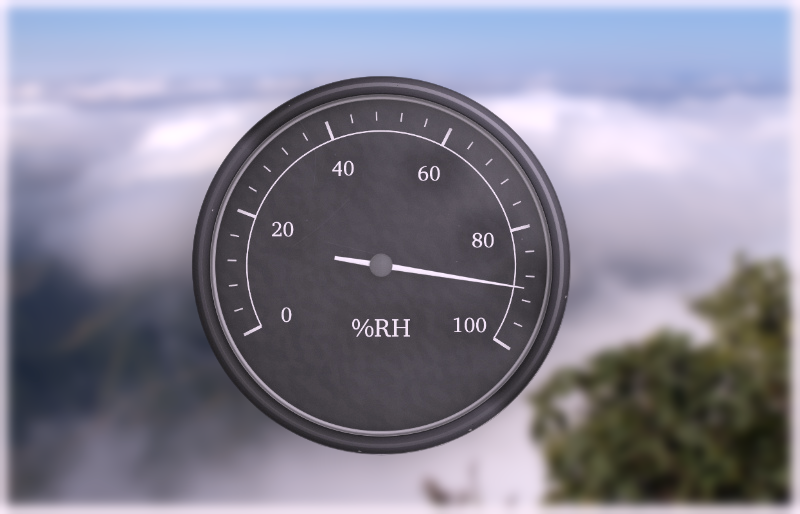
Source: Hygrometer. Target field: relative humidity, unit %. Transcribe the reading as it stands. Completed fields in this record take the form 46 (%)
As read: 90 (%)
